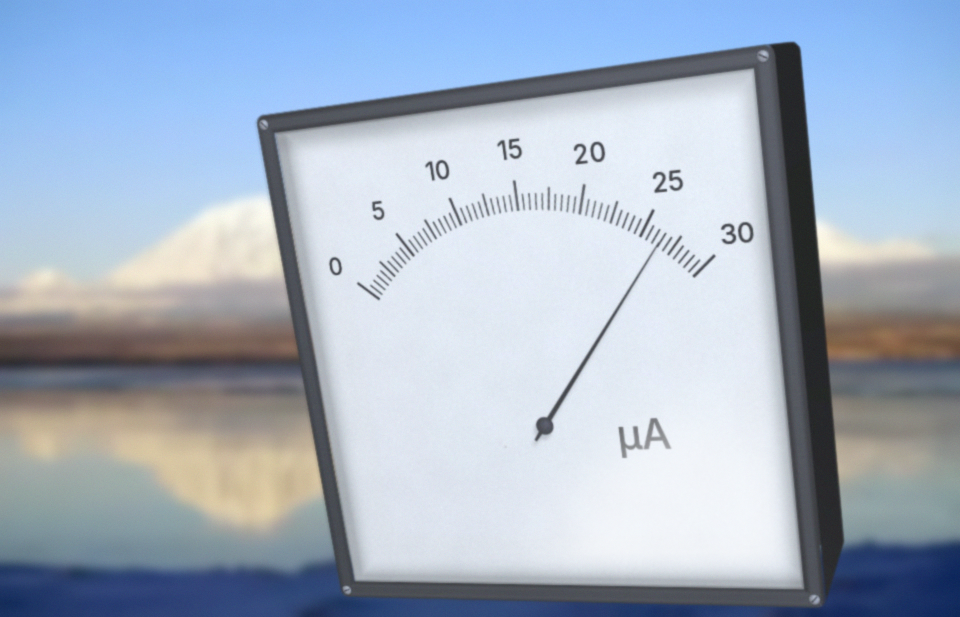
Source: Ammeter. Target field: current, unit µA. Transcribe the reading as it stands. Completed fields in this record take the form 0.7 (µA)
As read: 26.5 (µA)
